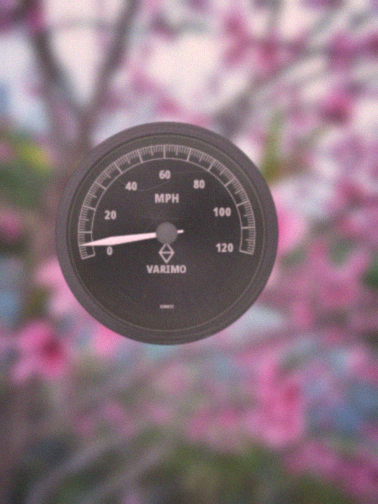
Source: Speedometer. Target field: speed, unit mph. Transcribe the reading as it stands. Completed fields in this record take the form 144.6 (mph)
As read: 5 (mph)
